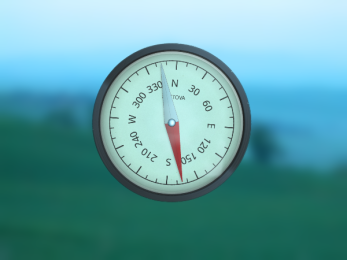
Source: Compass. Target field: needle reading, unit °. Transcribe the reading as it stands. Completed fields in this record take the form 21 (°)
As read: 165 (°)
